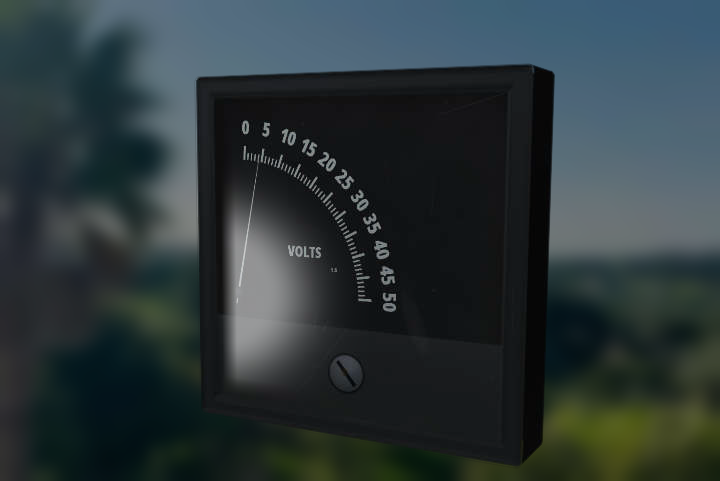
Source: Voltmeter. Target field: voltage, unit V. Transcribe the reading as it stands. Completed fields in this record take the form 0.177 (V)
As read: 5 (V)
